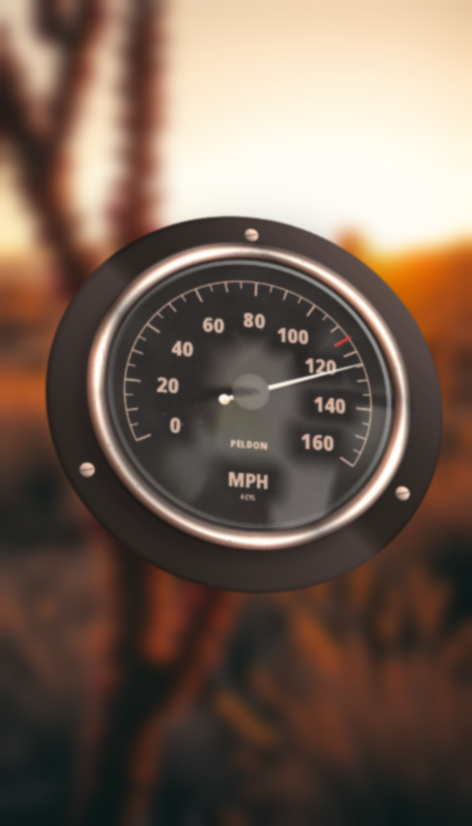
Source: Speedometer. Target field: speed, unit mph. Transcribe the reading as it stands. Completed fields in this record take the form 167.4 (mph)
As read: 125 (mph)
